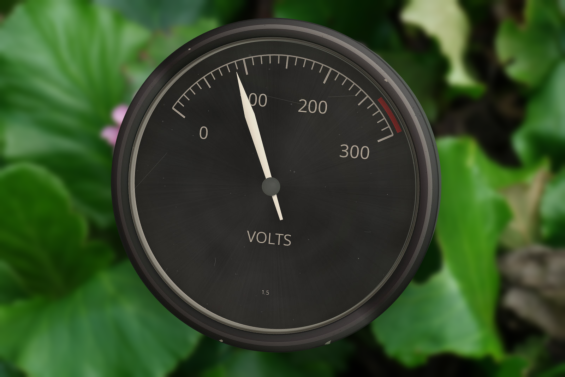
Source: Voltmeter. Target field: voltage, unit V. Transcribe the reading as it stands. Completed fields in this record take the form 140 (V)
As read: 90 (V)
